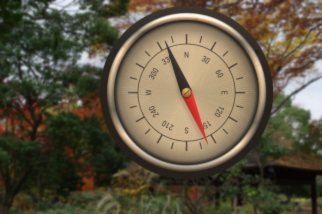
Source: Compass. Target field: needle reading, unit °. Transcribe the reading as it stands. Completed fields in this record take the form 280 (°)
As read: 157.5 (°)
